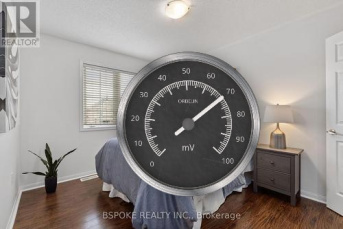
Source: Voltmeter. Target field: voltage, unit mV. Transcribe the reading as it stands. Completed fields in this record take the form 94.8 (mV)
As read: 70 (mV)
